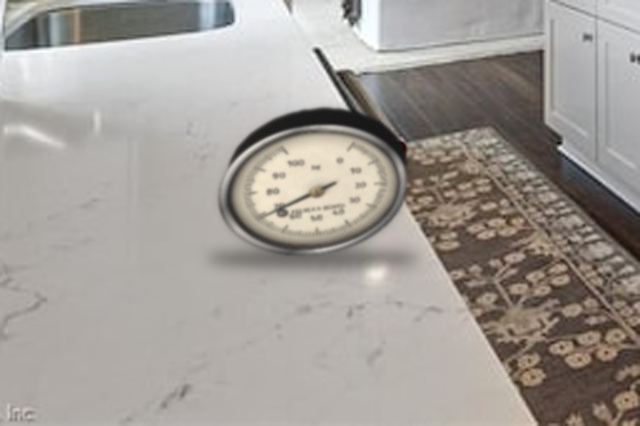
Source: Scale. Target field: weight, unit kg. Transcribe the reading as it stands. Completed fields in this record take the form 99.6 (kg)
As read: 70 (kg)
